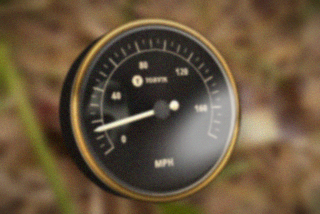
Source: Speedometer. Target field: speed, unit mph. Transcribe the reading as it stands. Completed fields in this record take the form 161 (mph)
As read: 15 (mph)
